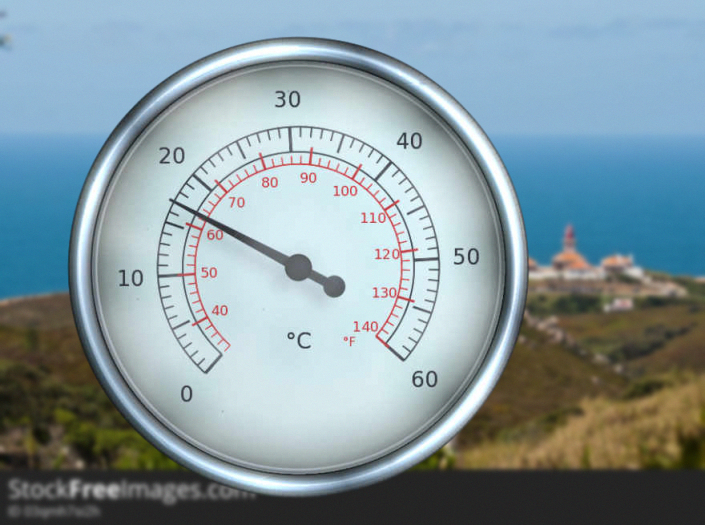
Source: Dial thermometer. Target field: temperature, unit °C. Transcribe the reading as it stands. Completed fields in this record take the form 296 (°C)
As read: 17 (°C)
